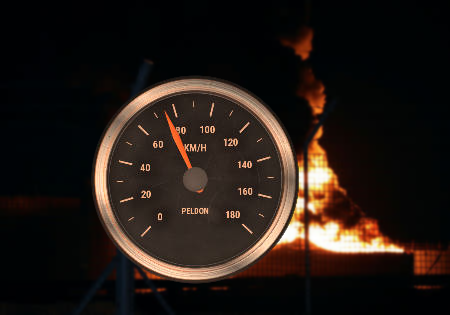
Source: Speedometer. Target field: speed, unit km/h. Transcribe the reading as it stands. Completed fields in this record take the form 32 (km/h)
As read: 75 (km/h)
